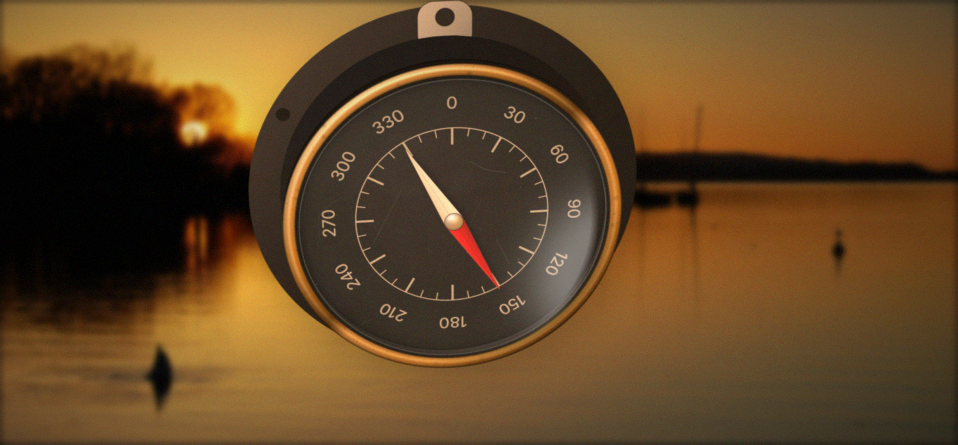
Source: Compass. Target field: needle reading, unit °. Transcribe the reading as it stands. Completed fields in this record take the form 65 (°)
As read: 150 (°)
